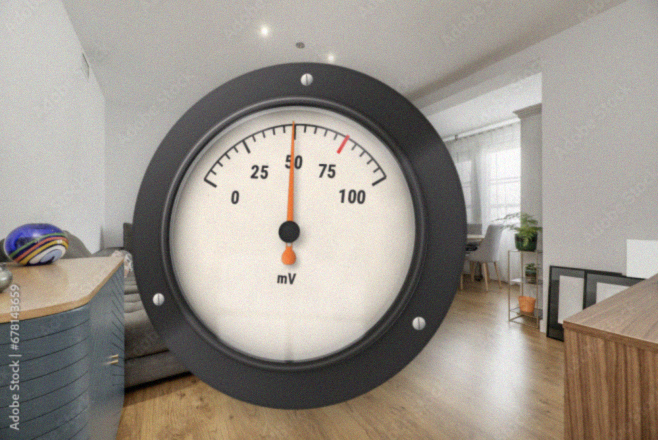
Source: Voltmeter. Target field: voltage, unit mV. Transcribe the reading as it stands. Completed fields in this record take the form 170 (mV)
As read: 50 (mV)
